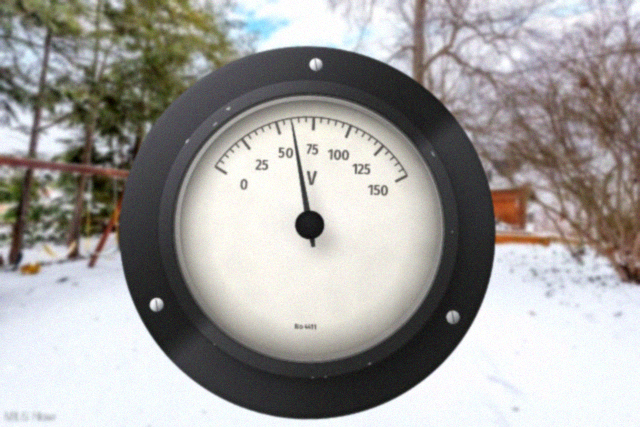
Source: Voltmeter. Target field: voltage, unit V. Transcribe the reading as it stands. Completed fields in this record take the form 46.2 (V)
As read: 60 (V)
